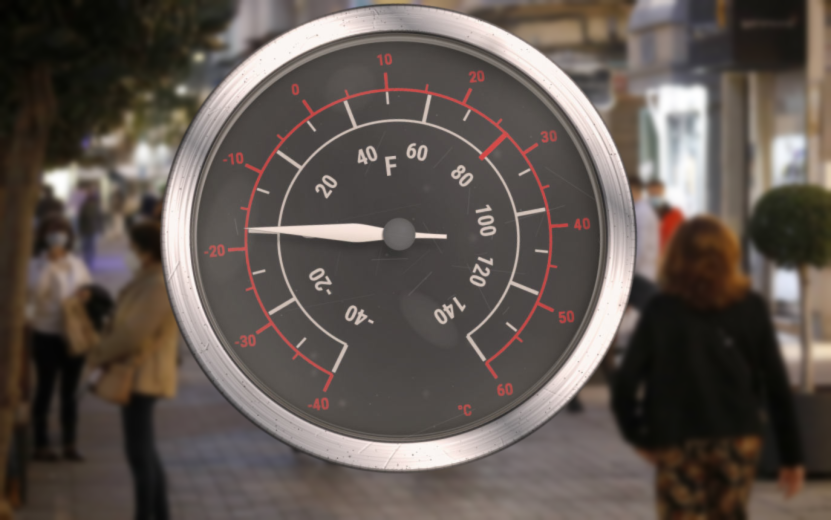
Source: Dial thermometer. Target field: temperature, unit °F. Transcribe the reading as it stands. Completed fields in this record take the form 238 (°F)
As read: 0 (°F)
